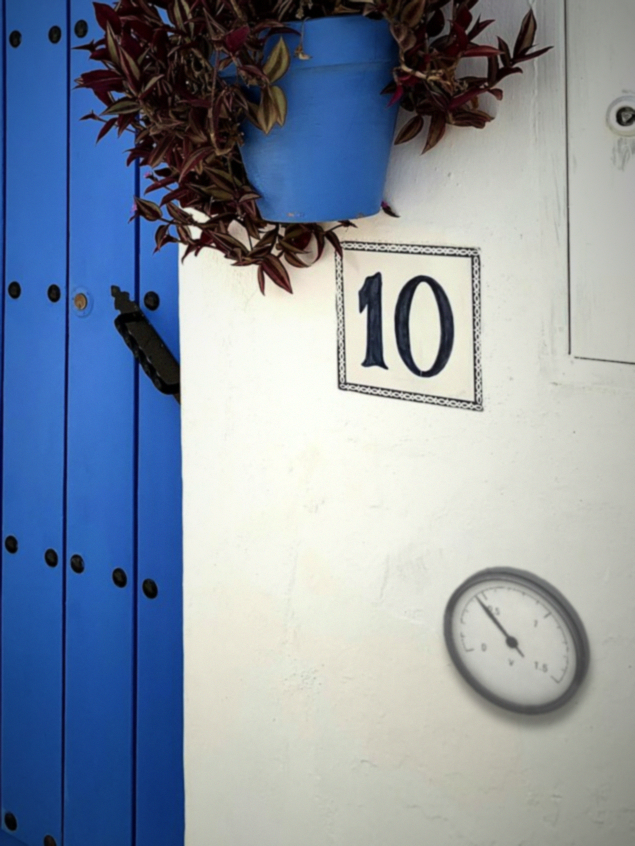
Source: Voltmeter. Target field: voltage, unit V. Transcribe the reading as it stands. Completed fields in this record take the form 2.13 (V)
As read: 0.45 (V)
